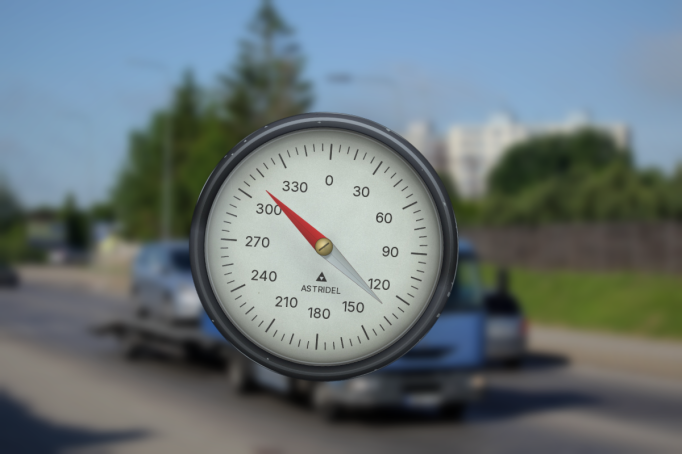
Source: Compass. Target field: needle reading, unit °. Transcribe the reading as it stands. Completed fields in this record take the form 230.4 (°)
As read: 310 (°)
